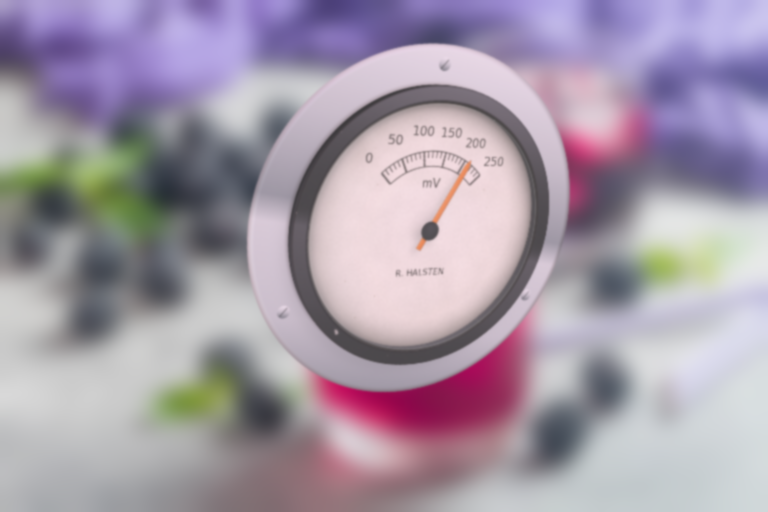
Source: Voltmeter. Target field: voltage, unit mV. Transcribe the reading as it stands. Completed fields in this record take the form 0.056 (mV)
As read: 200 (mV)
